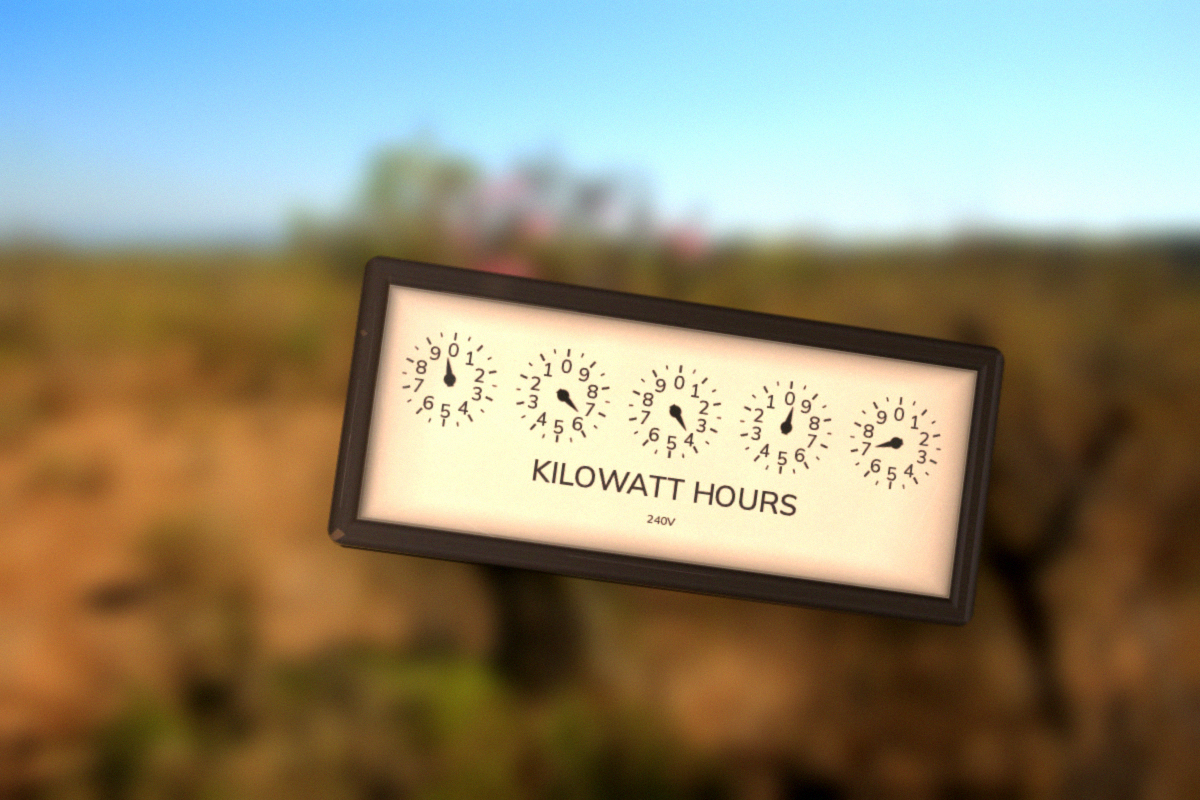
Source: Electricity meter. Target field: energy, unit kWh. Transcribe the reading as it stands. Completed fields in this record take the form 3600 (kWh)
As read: 96397 (kWh)
